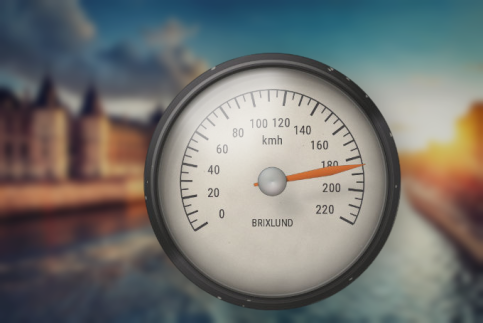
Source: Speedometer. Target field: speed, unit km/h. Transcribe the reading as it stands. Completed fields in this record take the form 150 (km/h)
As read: 185 (km/h)
